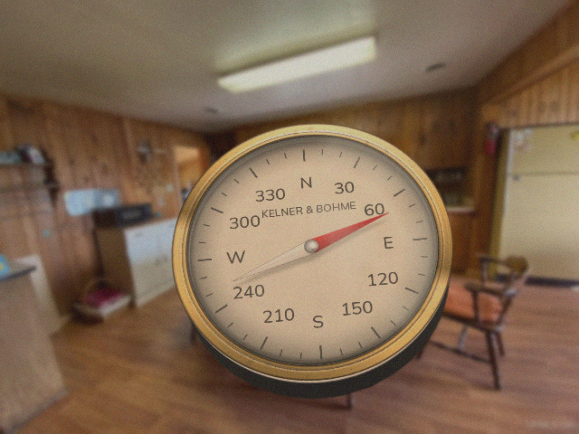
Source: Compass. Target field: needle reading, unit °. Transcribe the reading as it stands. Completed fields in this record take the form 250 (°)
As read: 70 (°)
